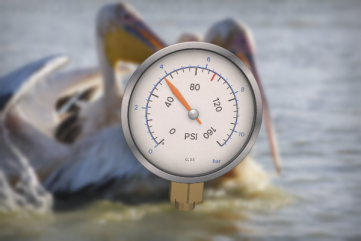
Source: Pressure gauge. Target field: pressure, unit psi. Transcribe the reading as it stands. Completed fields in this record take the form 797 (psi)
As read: 55 (psi)
